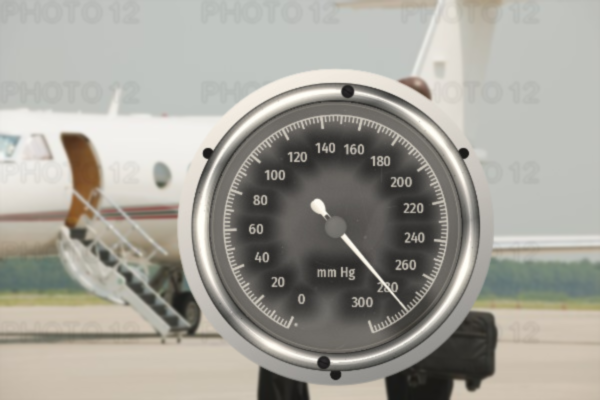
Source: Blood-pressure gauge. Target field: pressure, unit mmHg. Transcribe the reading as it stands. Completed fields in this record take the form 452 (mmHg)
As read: 280 (mmHg)
